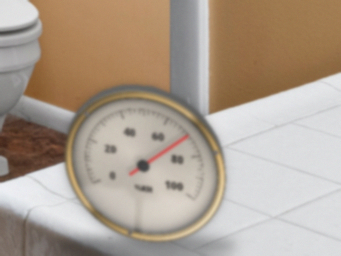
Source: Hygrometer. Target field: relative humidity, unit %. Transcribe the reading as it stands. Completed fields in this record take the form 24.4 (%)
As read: 70 (%)
